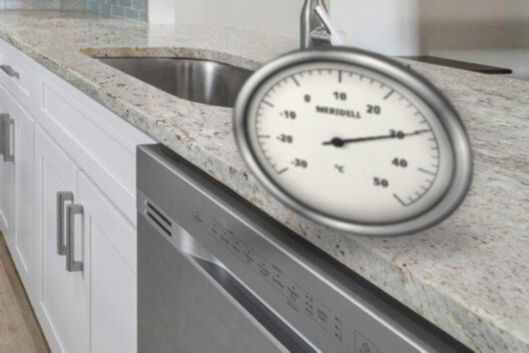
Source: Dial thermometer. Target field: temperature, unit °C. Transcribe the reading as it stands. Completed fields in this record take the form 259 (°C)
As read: 30 (°C)
